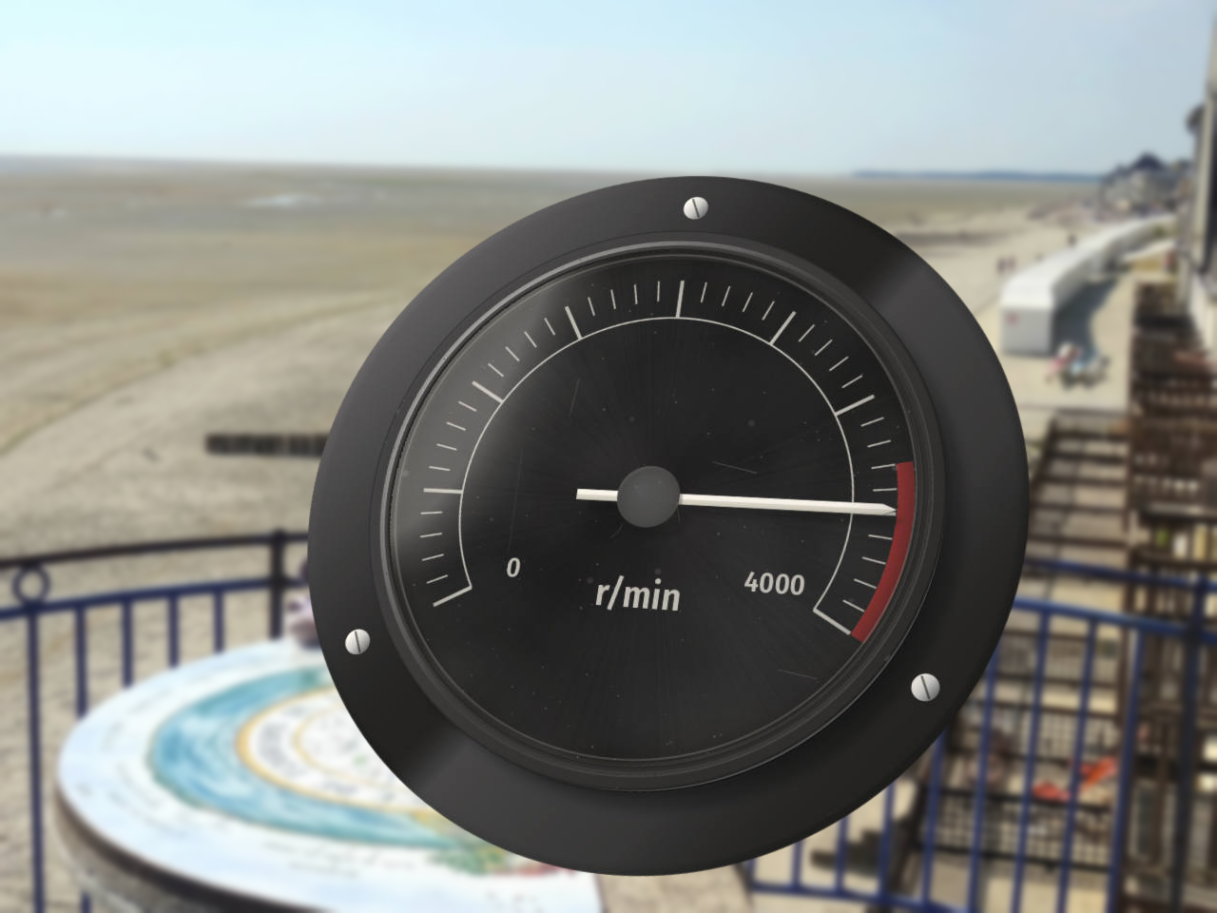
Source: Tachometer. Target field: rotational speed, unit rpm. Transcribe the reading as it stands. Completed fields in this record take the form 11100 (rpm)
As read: 3500 (rpm)
